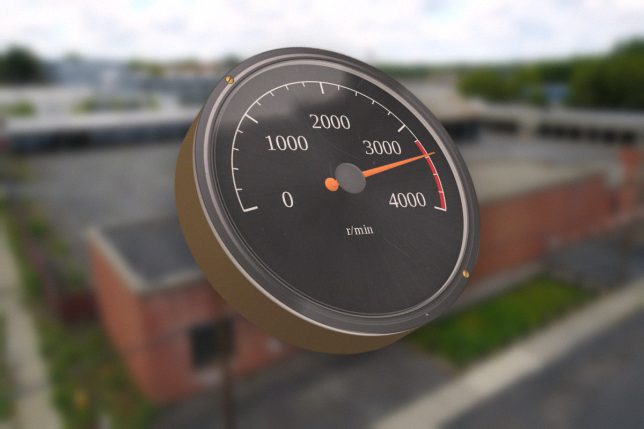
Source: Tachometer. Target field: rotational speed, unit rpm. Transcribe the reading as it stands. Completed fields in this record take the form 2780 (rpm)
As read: 3400 (rpm)
